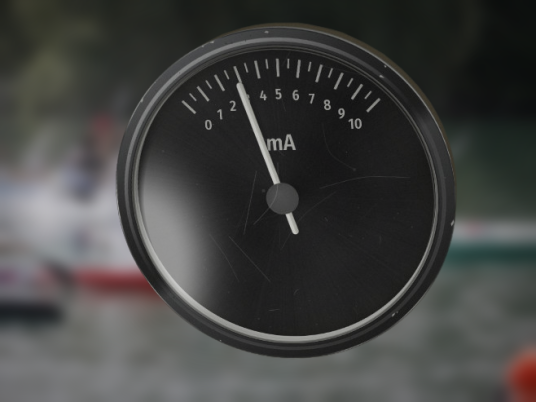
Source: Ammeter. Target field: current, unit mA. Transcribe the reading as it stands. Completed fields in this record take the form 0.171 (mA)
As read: 3 (mA)
